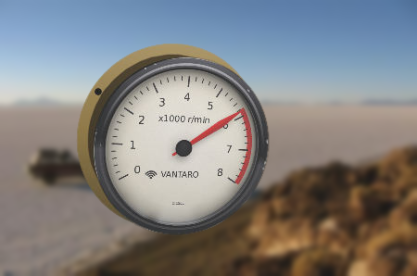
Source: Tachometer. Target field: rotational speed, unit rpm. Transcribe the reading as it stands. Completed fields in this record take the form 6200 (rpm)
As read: 5800 (rpm)
